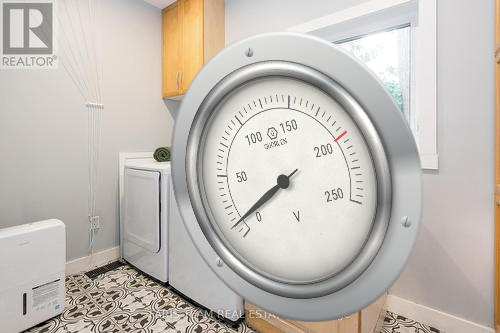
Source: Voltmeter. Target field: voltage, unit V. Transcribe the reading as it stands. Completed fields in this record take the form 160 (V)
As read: 10 (V)
